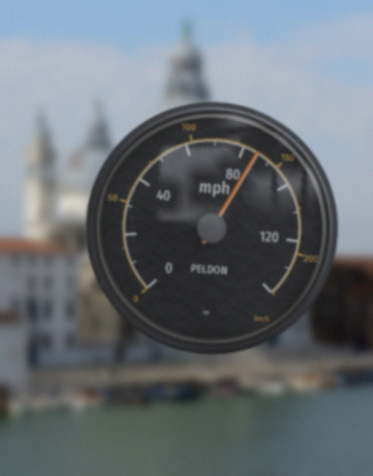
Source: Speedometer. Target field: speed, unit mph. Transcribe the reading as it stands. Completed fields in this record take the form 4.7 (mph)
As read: 85 (mph)
